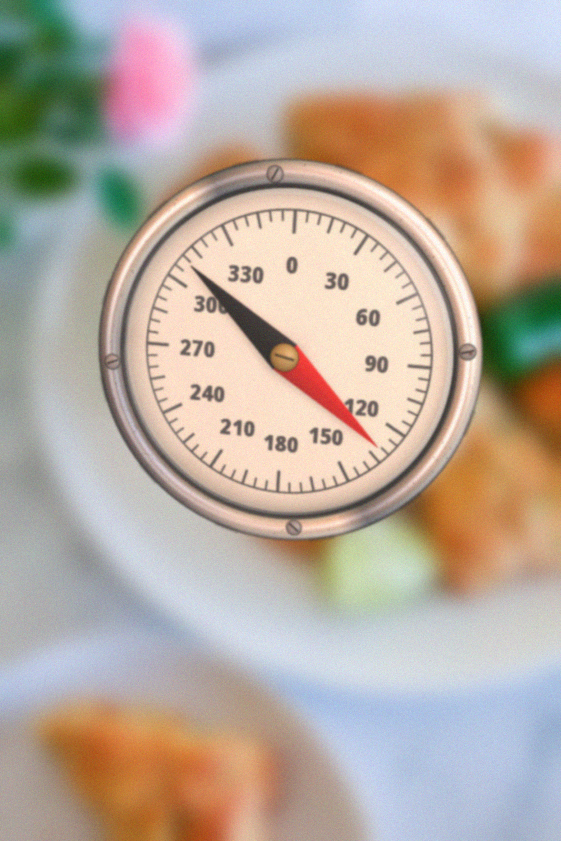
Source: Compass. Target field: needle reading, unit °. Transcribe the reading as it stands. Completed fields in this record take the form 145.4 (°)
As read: 130 (°)
